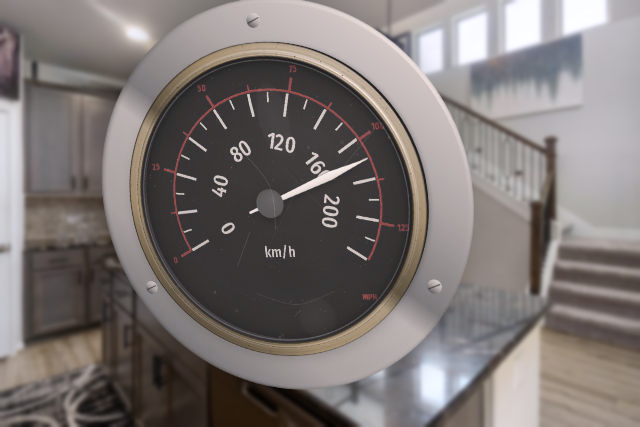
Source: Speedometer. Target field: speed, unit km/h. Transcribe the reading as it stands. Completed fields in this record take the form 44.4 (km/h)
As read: 170 (km/h)
